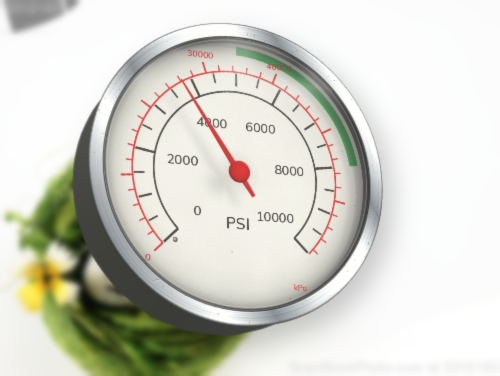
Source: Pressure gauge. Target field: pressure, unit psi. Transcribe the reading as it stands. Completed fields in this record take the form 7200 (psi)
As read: 3750 (psi)
